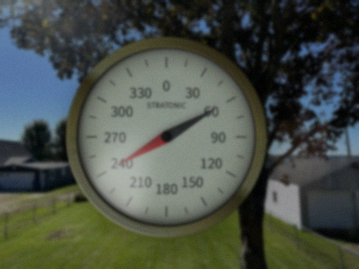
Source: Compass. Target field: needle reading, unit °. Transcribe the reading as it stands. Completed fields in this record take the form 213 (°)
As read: 240 (°)
